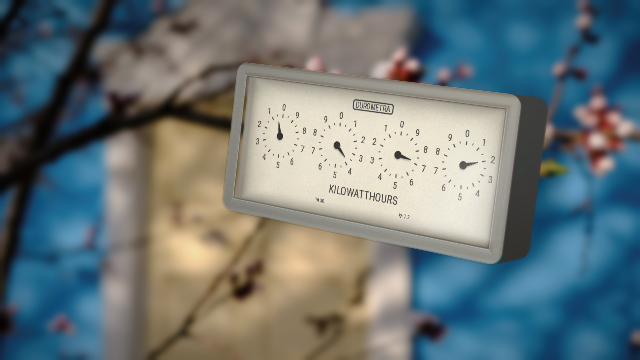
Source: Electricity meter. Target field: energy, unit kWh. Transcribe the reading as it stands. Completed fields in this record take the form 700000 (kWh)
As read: 372 (kWh)
